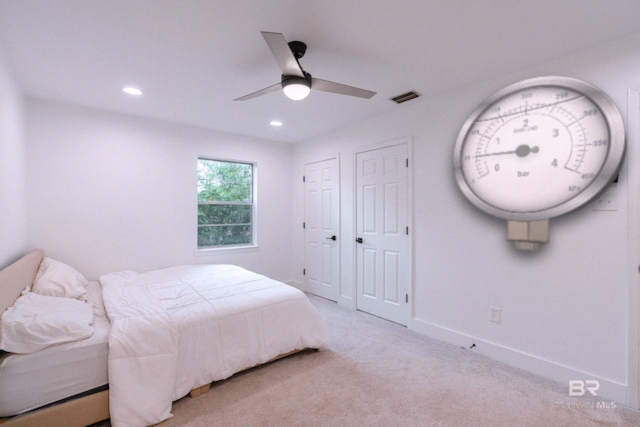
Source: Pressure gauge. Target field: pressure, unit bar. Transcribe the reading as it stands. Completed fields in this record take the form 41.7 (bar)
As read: 0.5 (bar)
